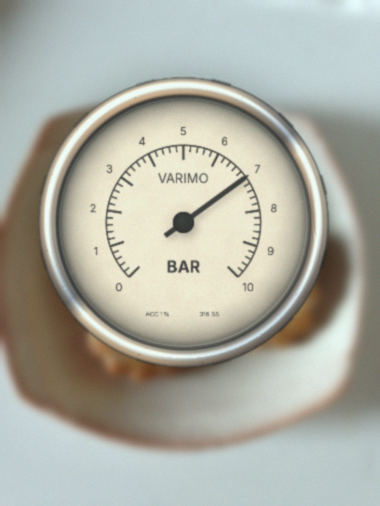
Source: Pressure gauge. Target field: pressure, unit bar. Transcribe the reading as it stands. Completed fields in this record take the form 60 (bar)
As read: 7 (bar)
